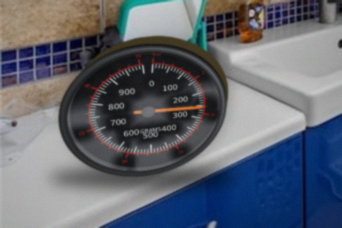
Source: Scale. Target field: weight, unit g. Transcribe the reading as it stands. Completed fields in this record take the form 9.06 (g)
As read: 250 (g)
